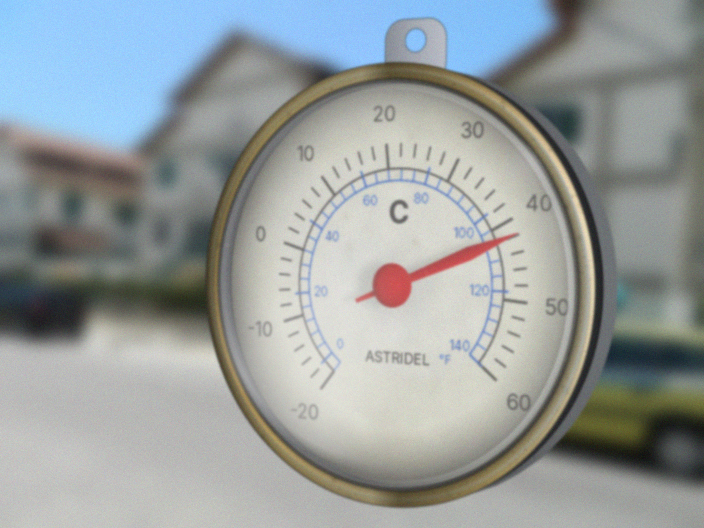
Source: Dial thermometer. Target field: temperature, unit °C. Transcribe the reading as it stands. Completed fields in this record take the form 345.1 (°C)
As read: 42 (°C)
